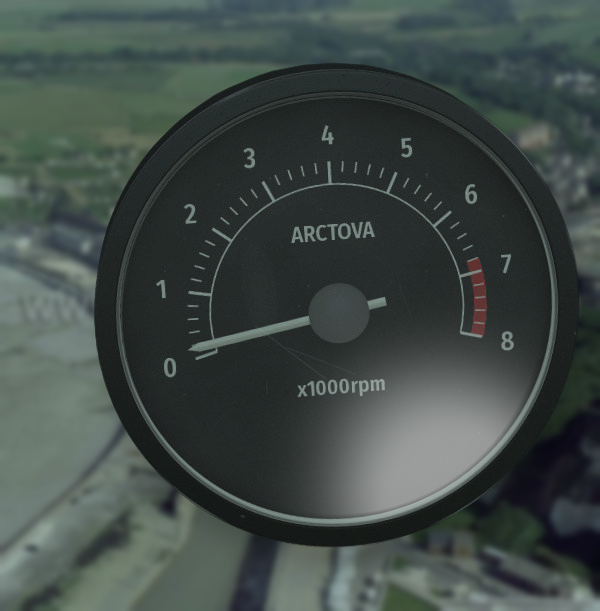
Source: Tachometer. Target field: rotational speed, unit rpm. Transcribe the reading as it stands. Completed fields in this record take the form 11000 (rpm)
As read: 200 (rpm)
